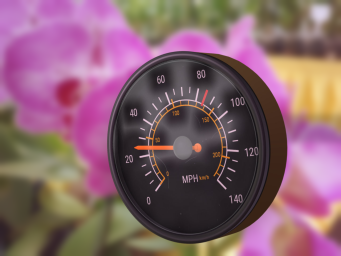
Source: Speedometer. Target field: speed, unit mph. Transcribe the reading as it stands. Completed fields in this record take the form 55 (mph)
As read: 25 (mph)
